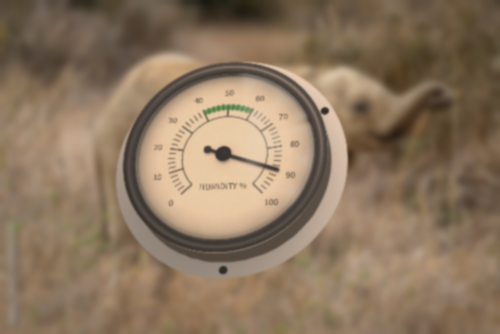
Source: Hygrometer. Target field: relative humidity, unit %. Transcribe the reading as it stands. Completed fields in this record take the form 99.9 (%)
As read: 90 (%)
